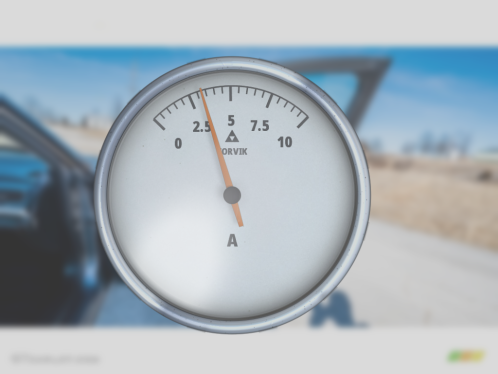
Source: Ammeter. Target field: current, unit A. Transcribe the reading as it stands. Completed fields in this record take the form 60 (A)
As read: 3.25 (A)
